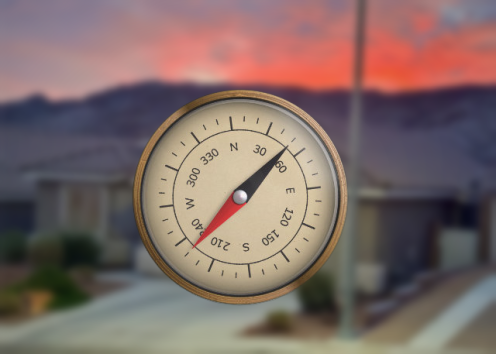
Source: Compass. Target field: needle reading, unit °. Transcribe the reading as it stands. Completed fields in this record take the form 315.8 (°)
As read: 230 (°)
